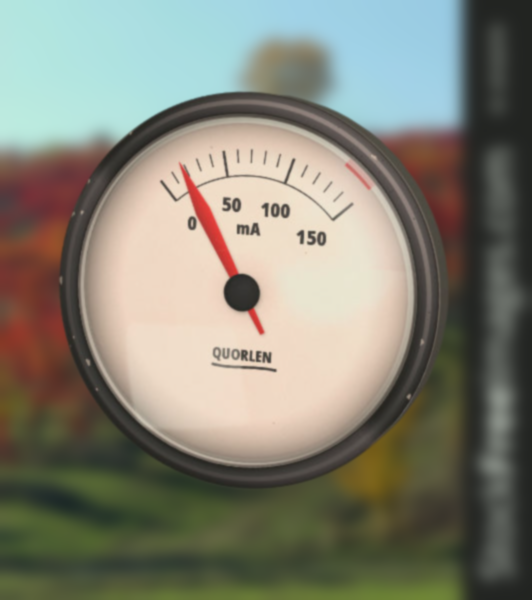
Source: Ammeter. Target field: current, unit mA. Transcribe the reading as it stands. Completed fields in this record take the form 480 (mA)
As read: 20 (mA)
